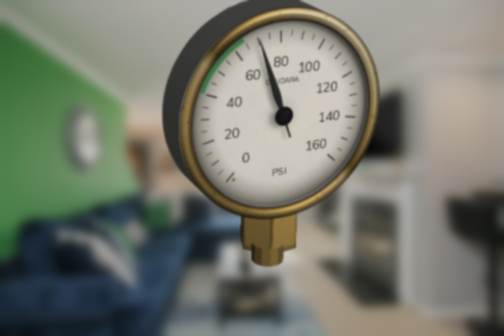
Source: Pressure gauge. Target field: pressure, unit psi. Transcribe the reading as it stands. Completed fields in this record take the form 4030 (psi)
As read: 70 (psi)
